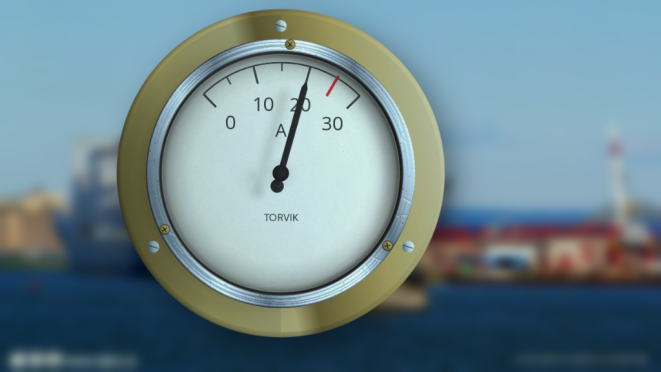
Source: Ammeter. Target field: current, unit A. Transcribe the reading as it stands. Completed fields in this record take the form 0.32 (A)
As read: 20 (A)
